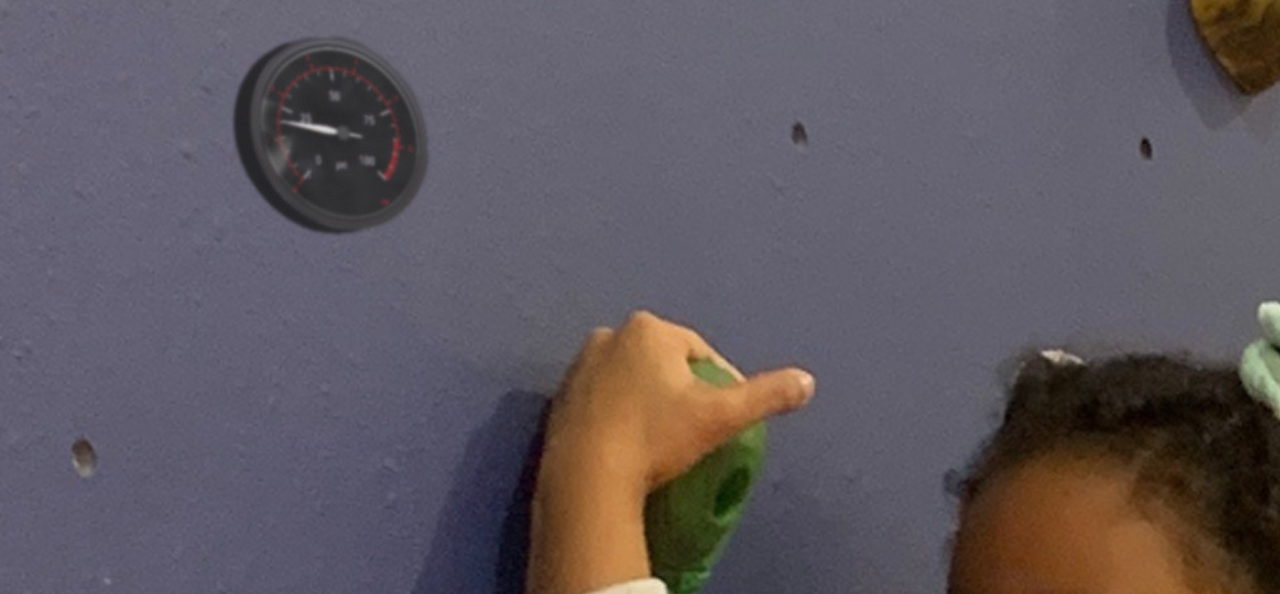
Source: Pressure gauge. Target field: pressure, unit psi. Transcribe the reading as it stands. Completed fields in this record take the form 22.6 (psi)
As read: 20 (psi)
